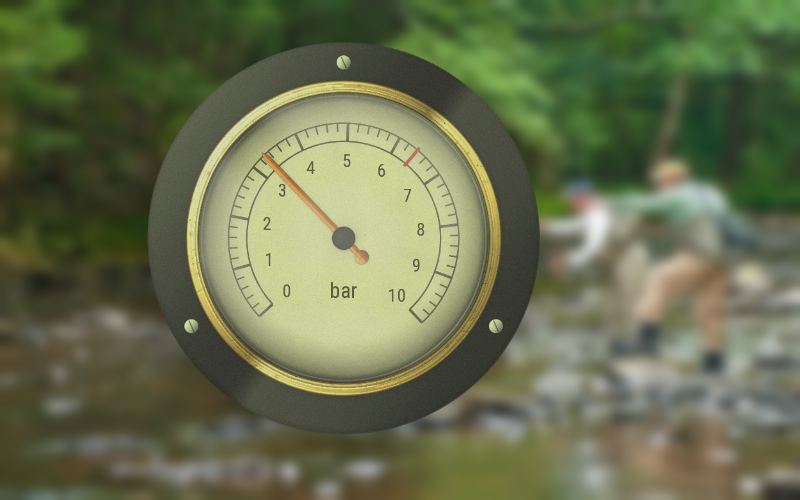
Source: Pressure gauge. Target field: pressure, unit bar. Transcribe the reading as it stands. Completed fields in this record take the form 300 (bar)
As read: 3.3 (bar)
